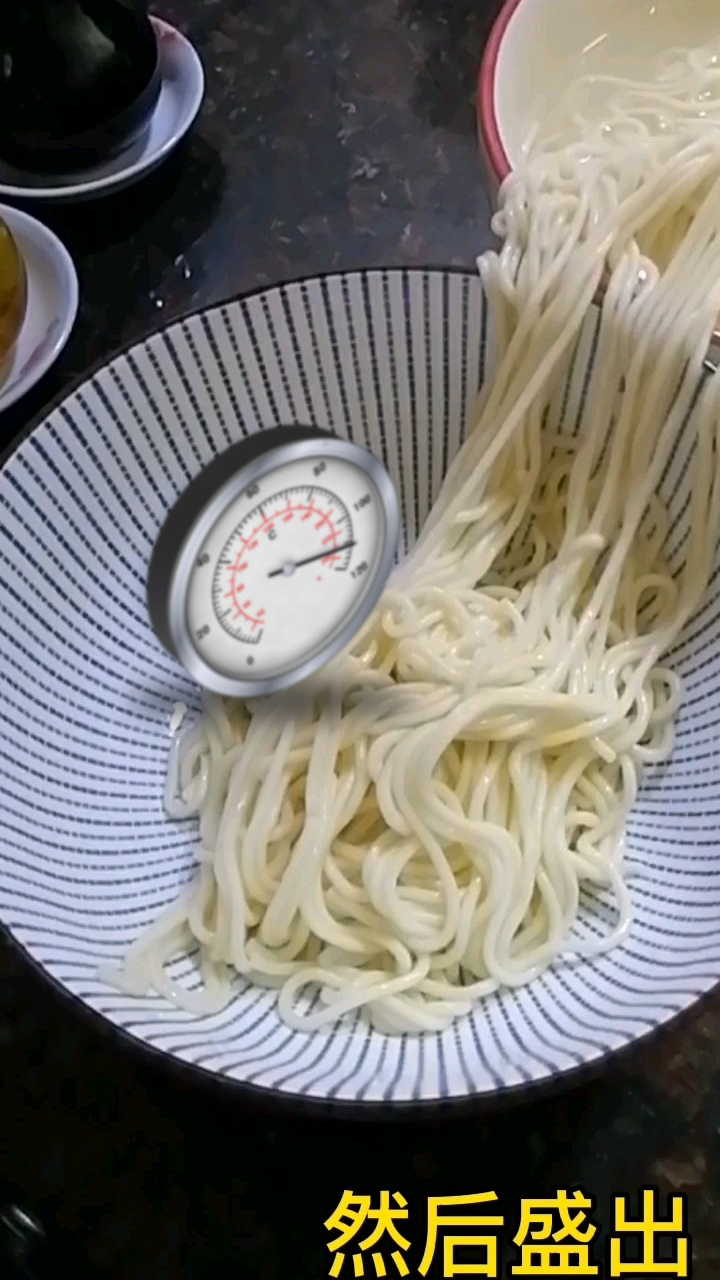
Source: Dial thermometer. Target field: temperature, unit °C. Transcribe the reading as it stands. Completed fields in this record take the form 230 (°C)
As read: 110 (°C)
